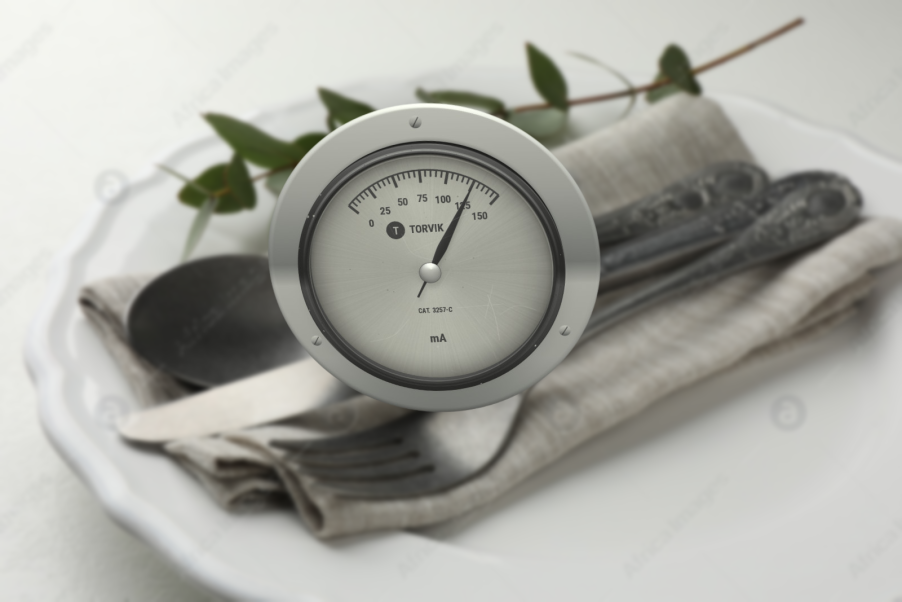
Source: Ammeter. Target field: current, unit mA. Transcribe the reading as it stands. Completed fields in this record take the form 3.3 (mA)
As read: 125 (mA)
